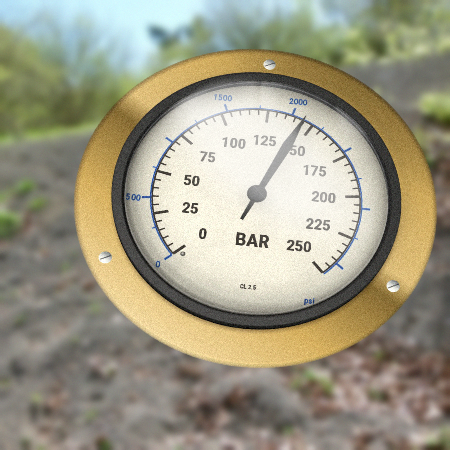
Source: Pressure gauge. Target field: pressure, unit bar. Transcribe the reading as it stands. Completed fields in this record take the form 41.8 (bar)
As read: 145 (bar)
